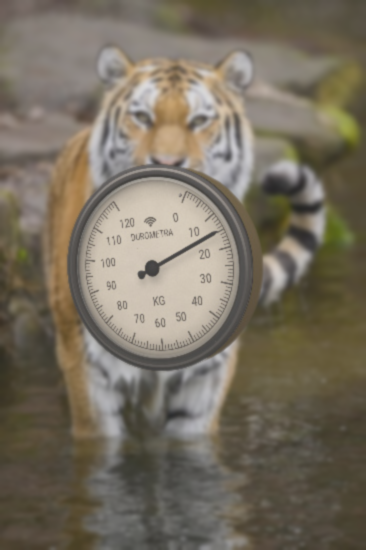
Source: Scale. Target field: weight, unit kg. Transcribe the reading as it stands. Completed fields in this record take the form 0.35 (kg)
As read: 15 (kg)
